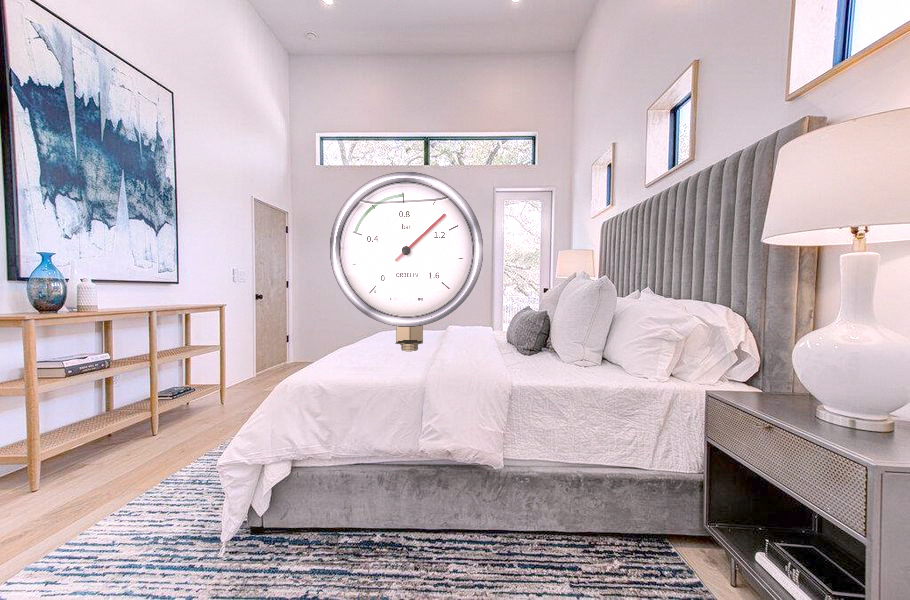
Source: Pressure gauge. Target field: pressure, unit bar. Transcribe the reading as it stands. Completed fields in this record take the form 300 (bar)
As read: 1.1 (bar)
